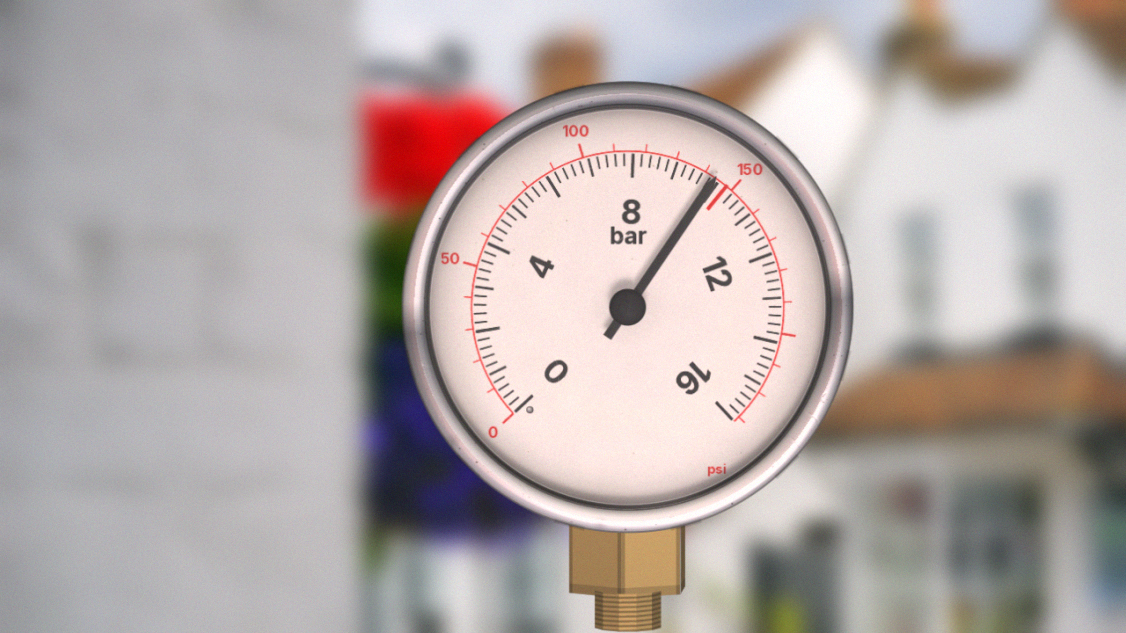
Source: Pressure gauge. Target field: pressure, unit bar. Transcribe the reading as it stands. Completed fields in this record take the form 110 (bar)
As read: 9.9 (bar)
